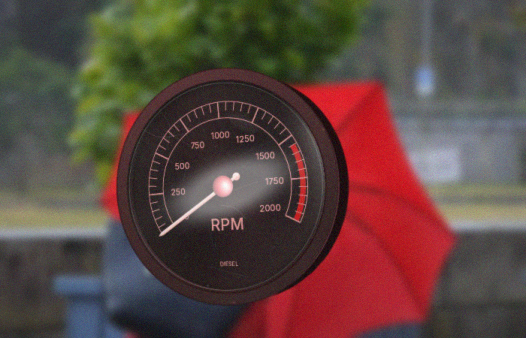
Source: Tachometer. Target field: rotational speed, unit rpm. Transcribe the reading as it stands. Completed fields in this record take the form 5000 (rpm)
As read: 0 (rpm)
